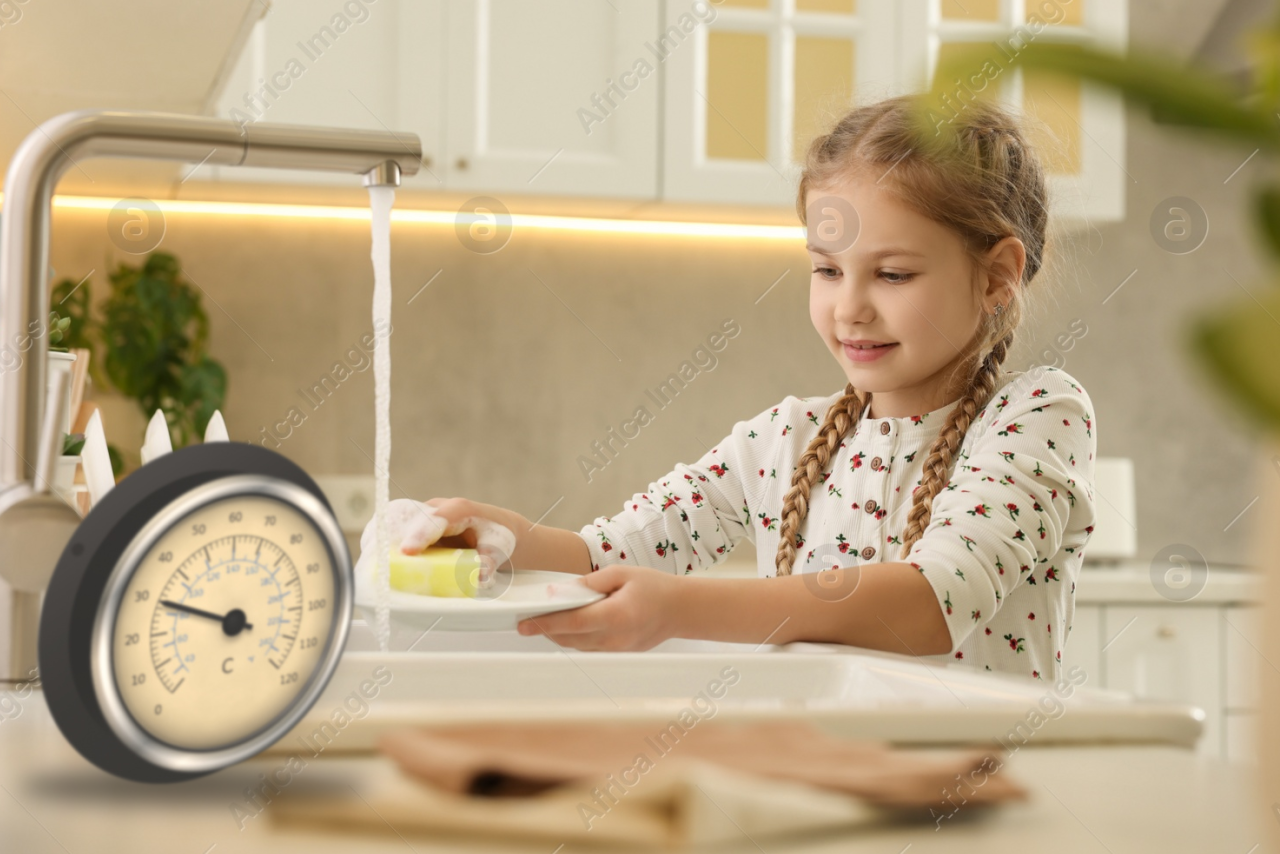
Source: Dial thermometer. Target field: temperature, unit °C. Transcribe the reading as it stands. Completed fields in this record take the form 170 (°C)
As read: 30 (°C)
